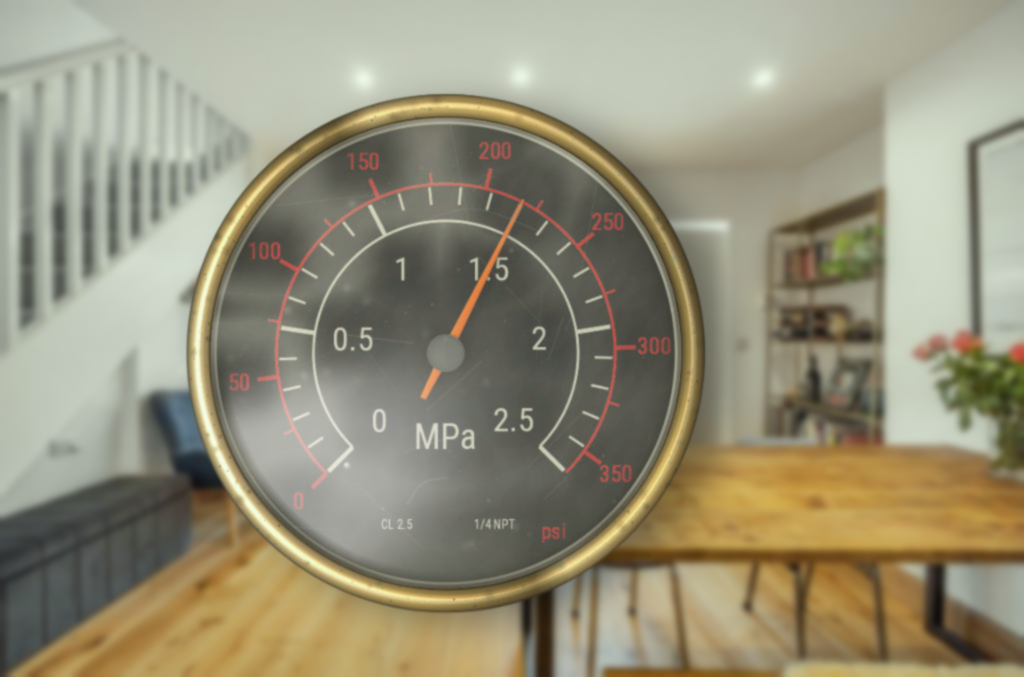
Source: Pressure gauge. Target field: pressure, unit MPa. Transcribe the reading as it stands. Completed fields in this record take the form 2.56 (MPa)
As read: 1.5 (MPa)
